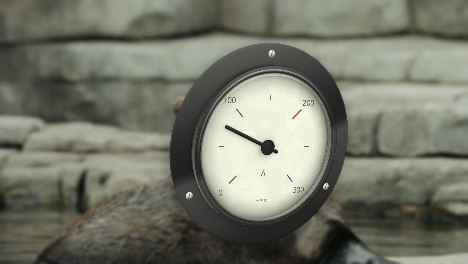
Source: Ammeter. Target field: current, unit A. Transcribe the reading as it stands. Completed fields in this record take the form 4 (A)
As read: 75 (A)
